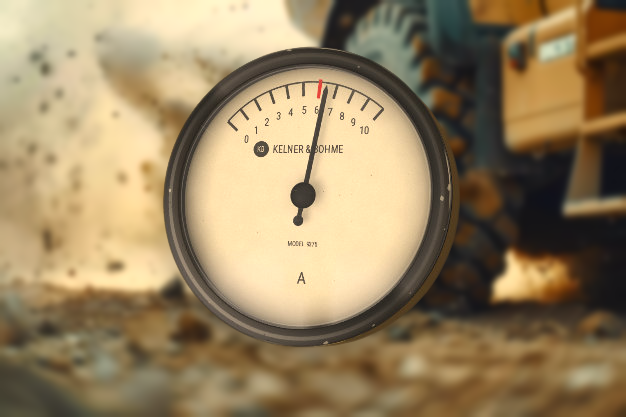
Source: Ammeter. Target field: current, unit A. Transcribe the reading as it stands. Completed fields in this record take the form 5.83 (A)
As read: 6.5 (A)
